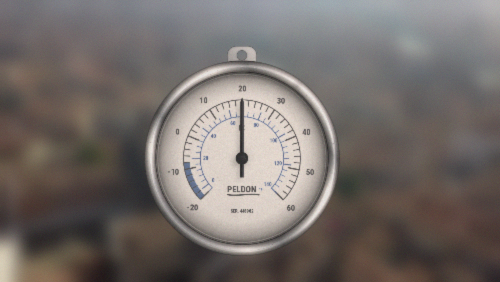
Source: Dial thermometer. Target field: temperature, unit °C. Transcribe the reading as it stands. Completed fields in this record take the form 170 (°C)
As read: 20 (°C)
